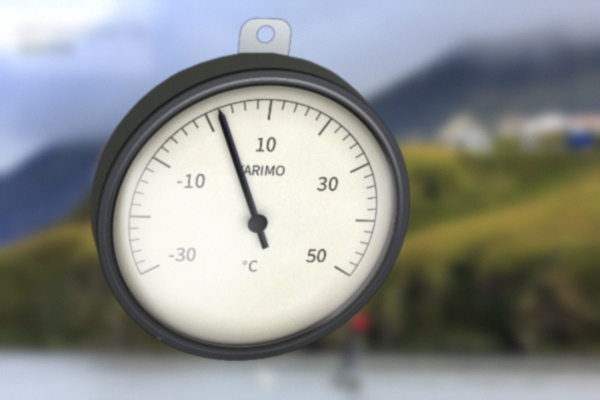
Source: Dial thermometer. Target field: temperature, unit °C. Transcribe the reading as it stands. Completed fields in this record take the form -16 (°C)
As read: 2 (°C)
